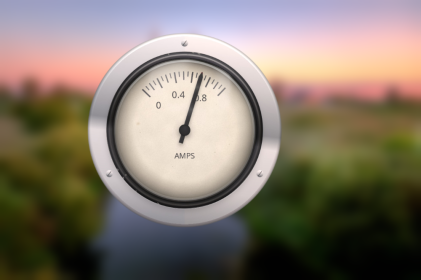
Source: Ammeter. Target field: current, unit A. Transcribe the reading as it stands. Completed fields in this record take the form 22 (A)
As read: 0.7 (A)
